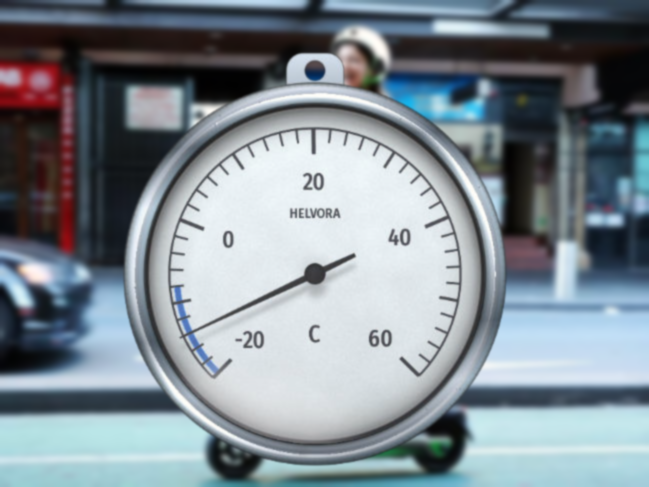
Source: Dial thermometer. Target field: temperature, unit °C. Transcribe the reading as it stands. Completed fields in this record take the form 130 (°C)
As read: -14 (°C)
